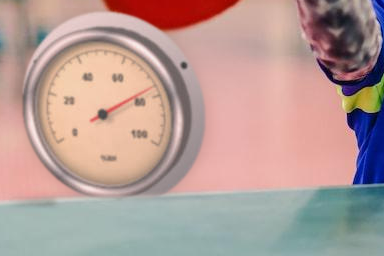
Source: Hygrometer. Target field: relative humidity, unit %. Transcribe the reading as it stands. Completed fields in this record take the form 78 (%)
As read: 76 (%)
